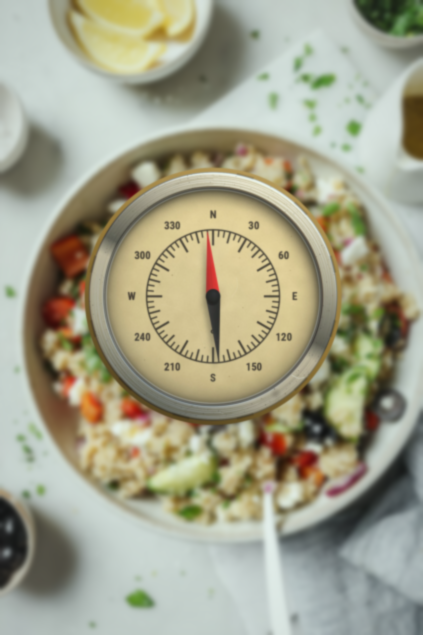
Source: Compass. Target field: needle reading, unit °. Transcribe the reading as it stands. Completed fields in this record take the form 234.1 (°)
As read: 355 (°)
